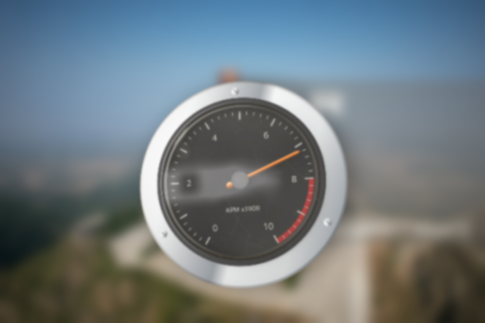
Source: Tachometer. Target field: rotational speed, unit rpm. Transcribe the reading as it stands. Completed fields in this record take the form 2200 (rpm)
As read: 7200 (rpm)
